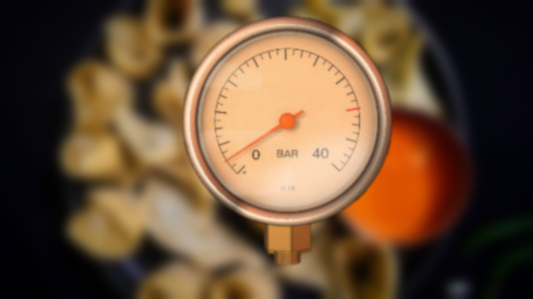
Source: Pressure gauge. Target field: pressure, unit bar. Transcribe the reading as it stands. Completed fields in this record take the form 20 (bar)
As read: 2 (bar)
